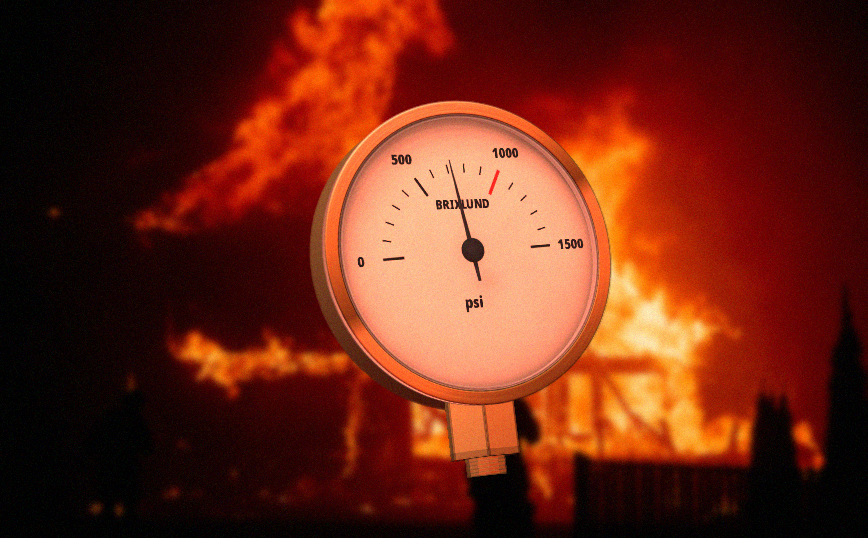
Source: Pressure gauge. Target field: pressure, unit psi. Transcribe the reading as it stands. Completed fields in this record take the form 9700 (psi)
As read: 700 (psi)
